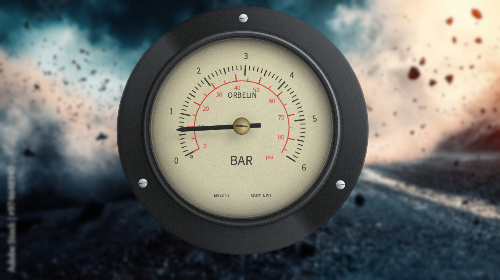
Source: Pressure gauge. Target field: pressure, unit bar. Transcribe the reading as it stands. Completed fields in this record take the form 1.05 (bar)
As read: 0.6 (bar)
